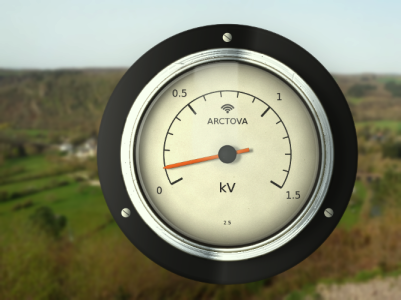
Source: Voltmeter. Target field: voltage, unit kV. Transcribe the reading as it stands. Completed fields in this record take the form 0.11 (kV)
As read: 0.1 (kV)
